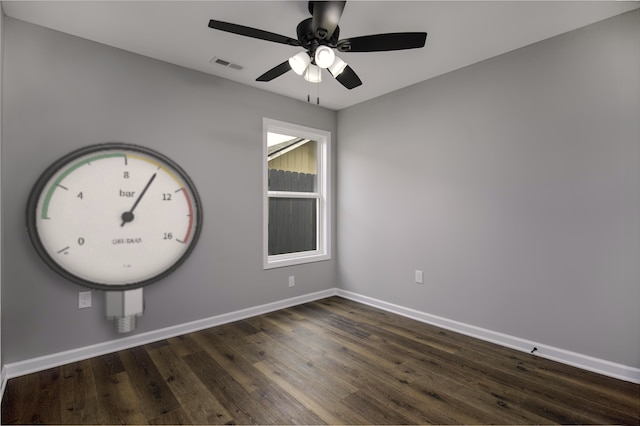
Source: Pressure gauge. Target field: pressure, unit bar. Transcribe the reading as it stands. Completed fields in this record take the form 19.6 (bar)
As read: 10 (bar)
